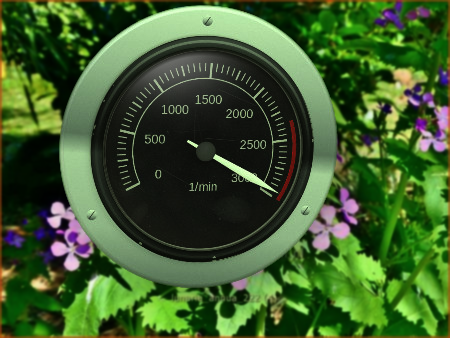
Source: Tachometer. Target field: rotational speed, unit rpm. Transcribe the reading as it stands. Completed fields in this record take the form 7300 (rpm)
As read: 2950 (rpm)
